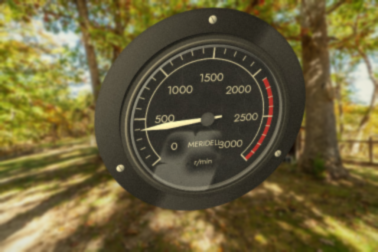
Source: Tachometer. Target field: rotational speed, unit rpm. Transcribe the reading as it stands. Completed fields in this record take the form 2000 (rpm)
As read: 400 (rpm)
